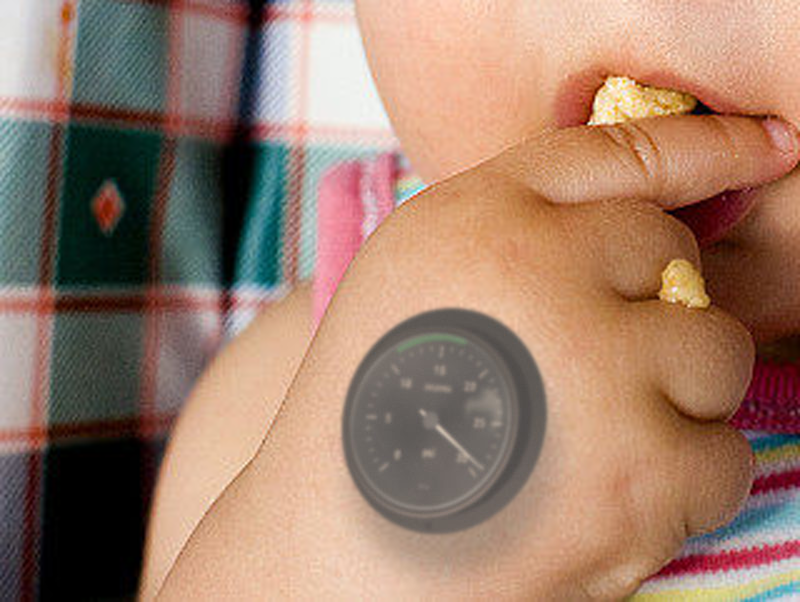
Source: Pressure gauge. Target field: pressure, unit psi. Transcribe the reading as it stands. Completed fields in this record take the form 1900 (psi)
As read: 29 (psi)
